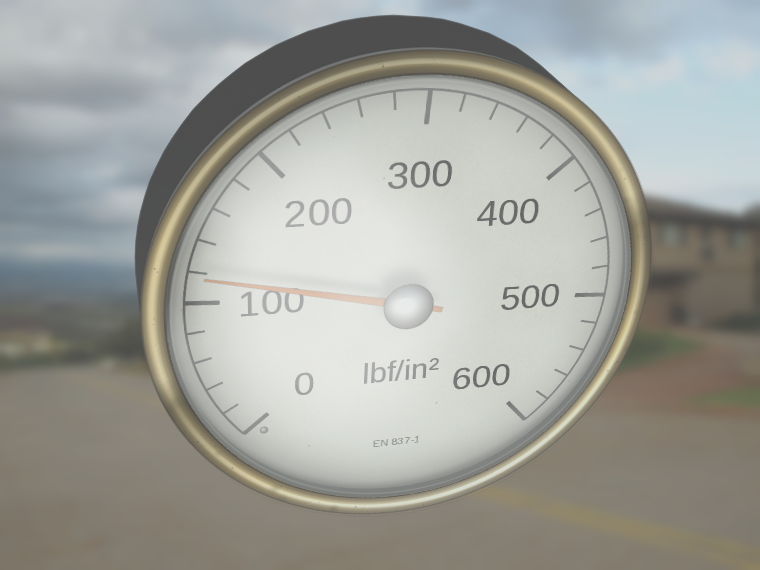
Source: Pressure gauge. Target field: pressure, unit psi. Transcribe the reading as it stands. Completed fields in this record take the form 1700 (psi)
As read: 120 (psi)
